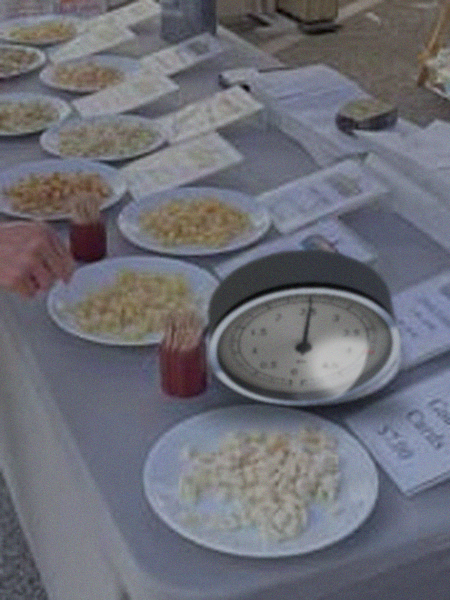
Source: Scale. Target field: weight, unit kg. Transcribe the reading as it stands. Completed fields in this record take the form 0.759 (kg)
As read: 2.5 (kg)
